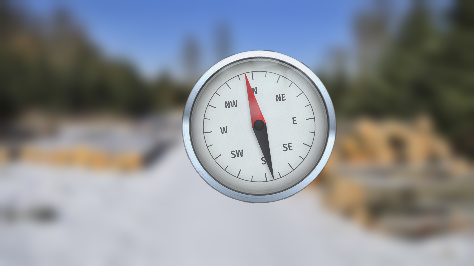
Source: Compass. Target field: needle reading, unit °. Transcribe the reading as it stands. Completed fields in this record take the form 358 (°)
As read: 352.5 (°)
